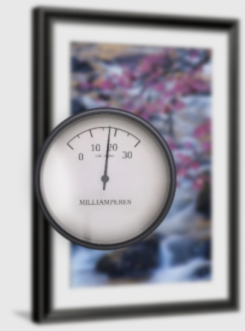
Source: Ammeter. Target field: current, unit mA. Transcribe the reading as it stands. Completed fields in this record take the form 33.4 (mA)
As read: 17.5 (mA)
